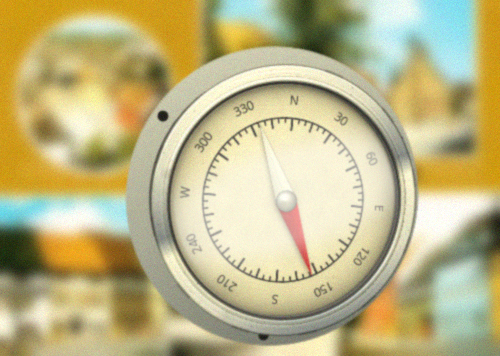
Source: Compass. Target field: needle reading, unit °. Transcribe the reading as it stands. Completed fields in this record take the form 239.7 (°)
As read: 155 (°)
